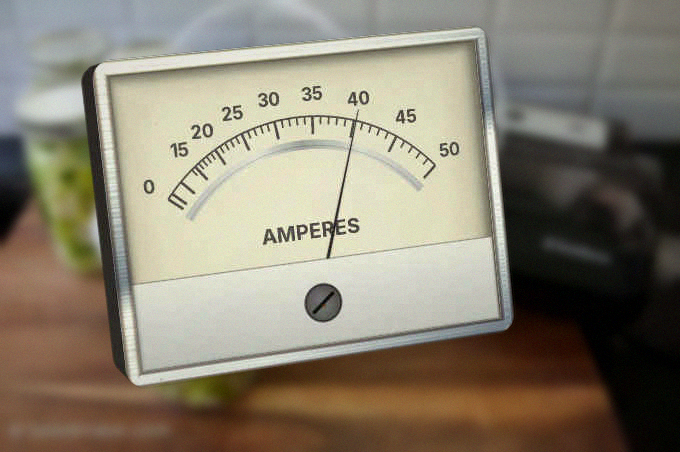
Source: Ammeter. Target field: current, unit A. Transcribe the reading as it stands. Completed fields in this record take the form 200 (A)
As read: 40 (A)
